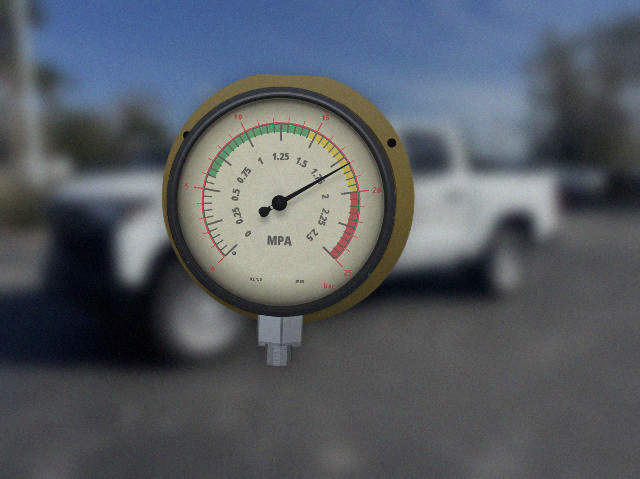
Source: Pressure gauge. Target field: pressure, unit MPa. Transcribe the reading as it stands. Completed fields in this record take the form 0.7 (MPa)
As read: 1.8 (MPa)
